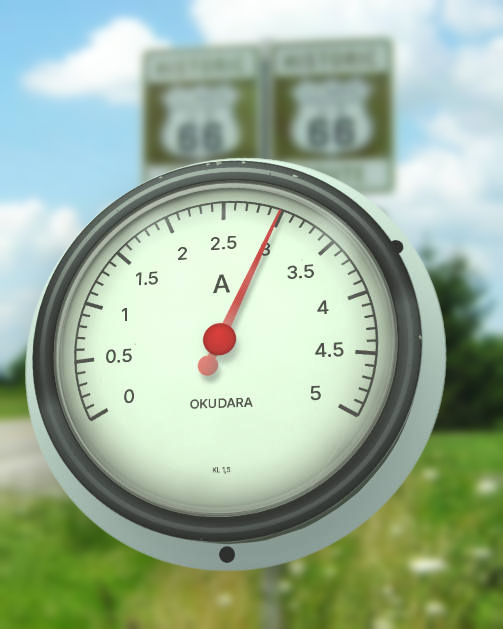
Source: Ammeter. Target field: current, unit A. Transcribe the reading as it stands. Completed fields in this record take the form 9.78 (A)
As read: 3 (A)
